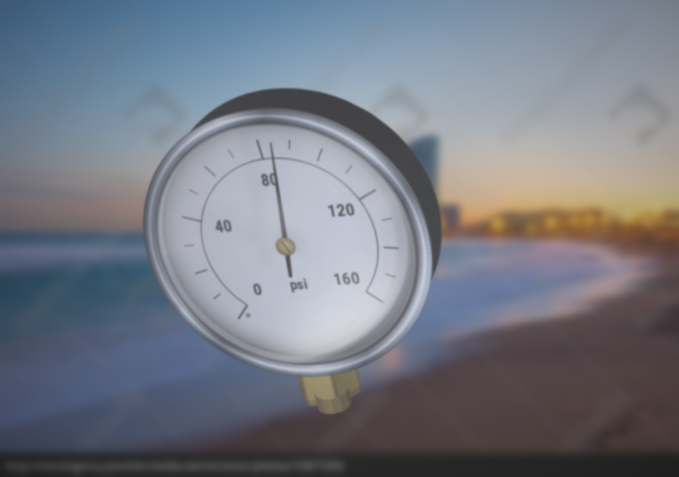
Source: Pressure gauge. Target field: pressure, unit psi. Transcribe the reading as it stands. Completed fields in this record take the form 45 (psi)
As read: 85 (psi)
